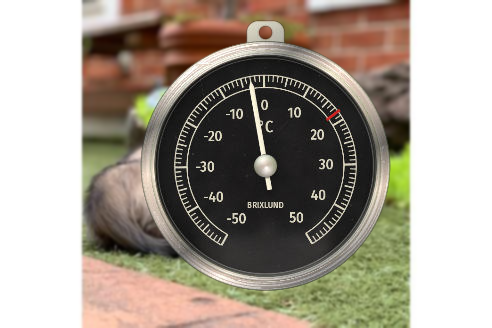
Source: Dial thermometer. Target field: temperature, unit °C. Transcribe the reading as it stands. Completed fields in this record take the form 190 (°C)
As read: -3 (°C)
